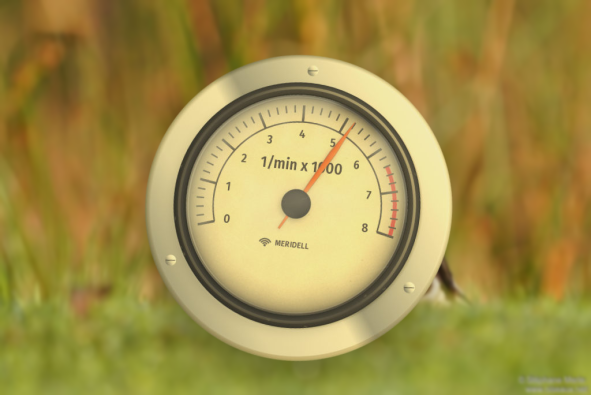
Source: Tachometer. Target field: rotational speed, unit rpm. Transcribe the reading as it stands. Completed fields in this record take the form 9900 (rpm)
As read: 5200 (rpm)
